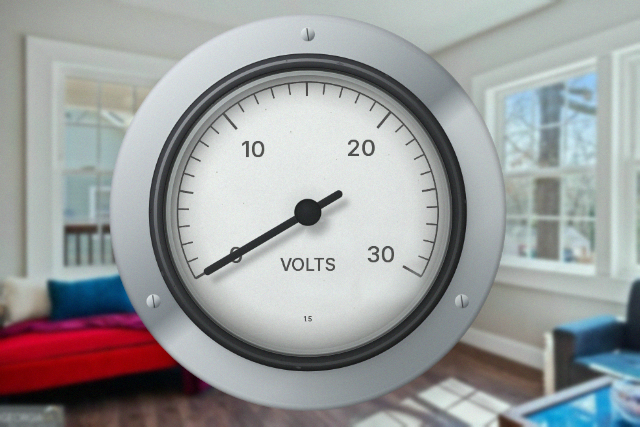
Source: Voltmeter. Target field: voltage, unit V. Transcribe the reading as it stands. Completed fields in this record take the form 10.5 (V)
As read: 0 (V)
